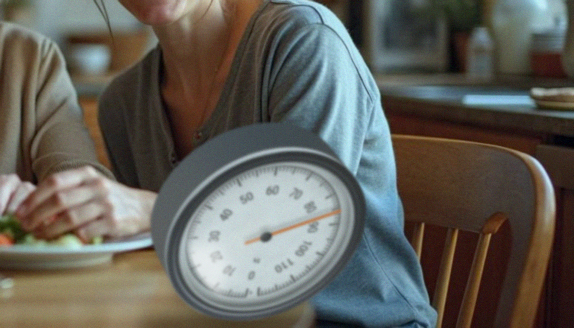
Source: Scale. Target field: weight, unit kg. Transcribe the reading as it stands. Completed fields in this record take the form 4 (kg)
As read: 85 (kg)
